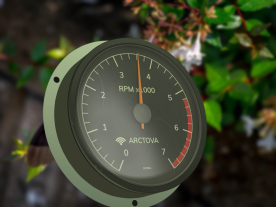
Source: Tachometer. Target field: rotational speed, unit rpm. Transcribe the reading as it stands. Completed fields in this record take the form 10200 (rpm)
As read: 3600 (rpm)
